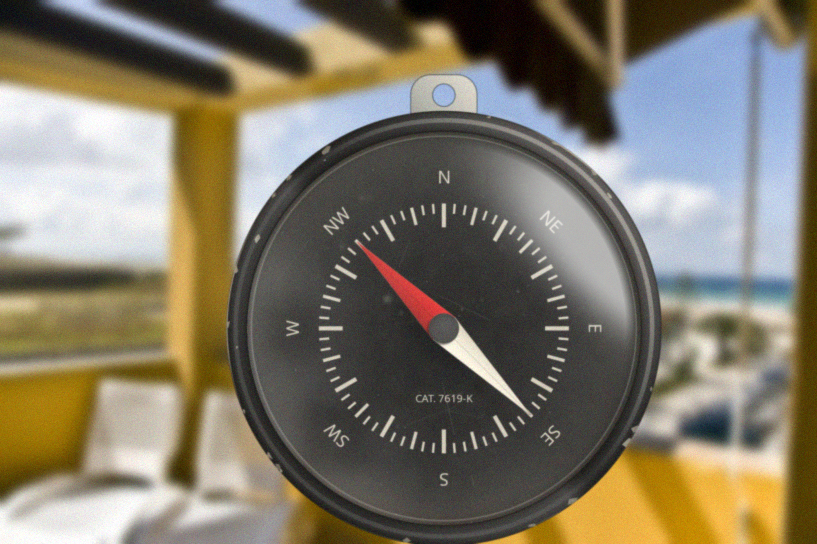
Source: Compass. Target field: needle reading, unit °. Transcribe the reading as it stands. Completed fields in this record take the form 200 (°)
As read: 315 (°)
